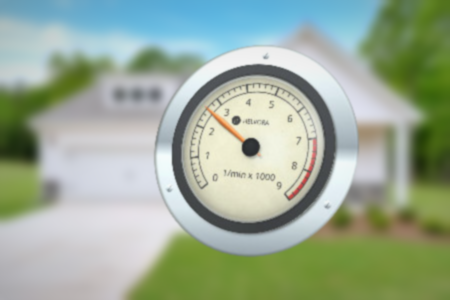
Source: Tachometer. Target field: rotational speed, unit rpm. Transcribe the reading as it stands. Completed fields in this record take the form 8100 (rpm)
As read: 2600 (rpm)
